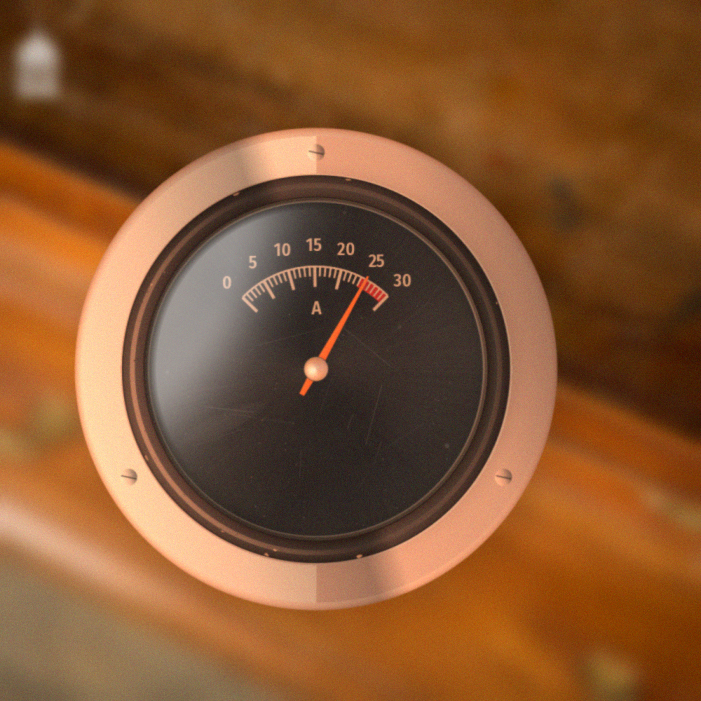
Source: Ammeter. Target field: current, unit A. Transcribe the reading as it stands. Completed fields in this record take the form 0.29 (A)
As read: 25 (A)
